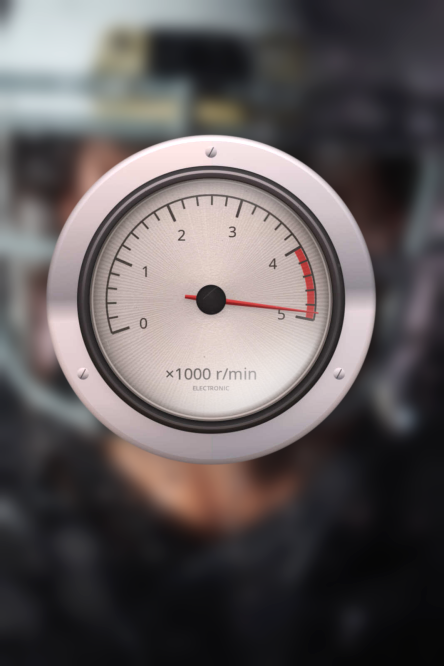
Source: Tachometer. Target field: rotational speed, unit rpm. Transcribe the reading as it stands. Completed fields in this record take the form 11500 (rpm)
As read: 4900 (rpm)
